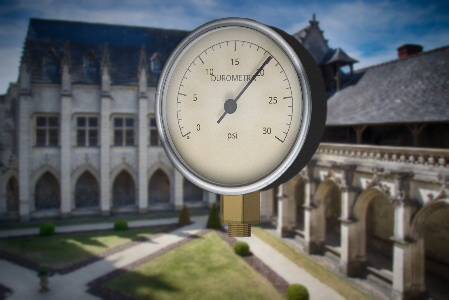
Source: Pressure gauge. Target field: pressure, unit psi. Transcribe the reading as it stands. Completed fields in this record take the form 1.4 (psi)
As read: 20 (psi)
